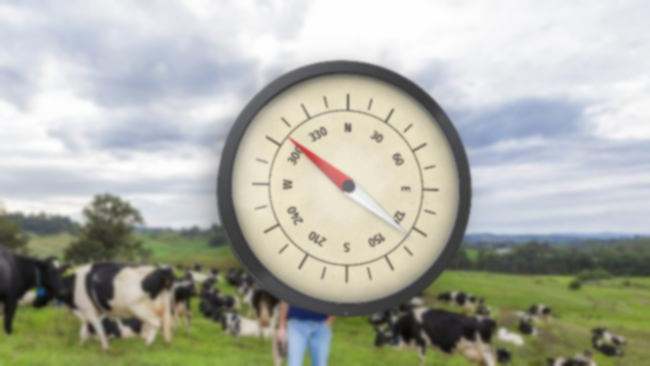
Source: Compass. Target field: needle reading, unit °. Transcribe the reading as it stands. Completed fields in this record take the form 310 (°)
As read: 307.5 (°)
